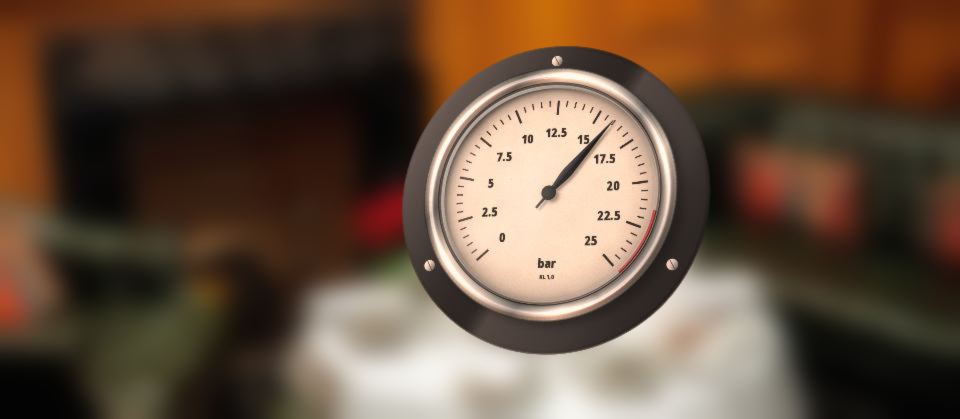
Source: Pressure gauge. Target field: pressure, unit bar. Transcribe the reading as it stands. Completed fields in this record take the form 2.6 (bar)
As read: 16 (bar)
